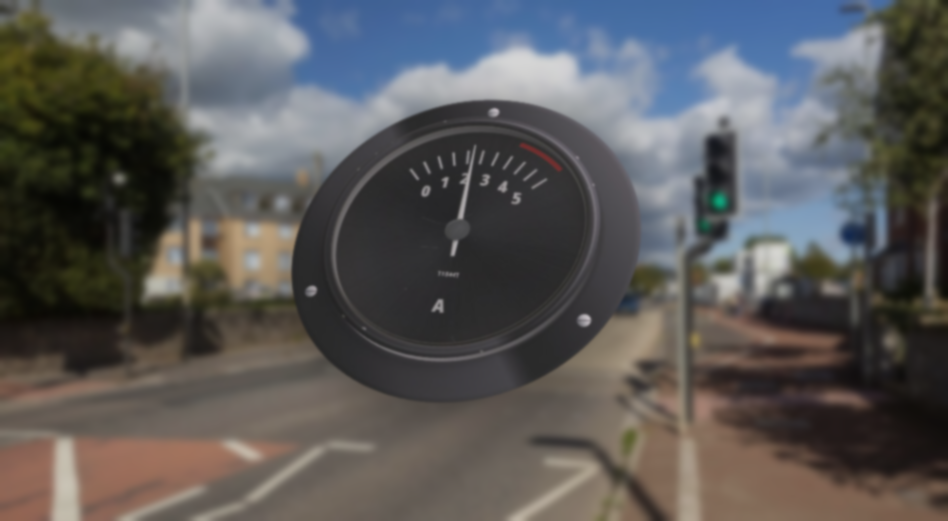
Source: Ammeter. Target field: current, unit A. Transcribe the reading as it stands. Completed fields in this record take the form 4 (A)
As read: 2.25 (A)
